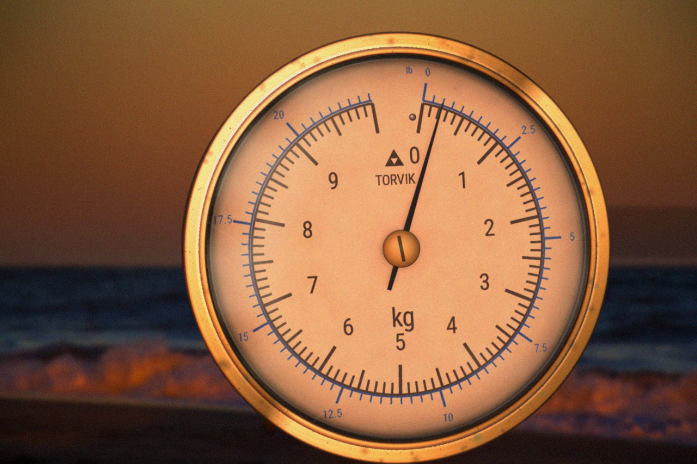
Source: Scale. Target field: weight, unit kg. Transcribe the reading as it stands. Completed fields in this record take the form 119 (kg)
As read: 0.2 (kg)
